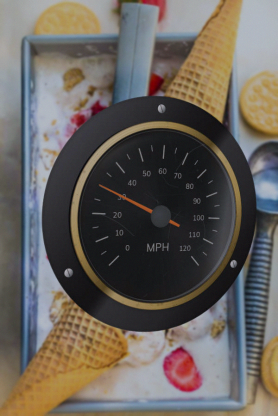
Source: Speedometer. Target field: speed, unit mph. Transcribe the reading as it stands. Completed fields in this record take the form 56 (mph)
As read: 30 (mph)
